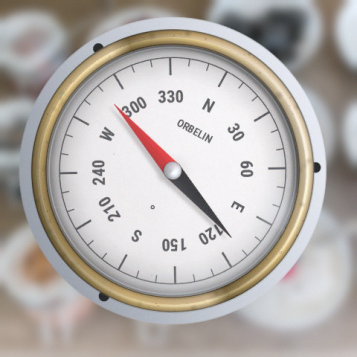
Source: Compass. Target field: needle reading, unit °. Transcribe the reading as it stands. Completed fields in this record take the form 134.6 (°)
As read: 290 (°)
